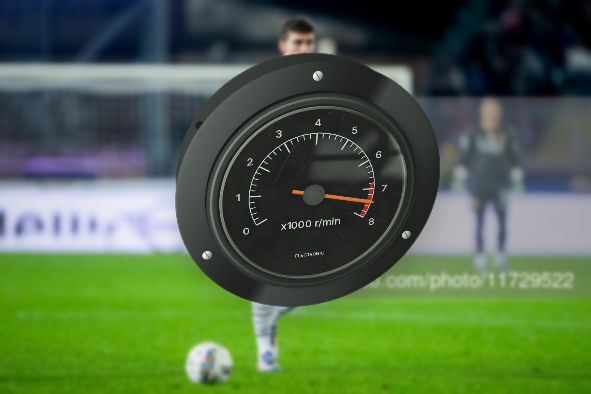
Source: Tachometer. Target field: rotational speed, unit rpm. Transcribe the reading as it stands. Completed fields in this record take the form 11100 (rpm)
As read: 7400 (rpm)
